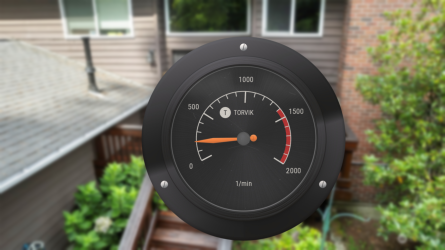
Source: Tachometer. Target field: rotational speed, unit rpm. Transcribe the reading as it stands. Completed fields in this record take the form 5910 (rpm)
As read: 200 (rpm)
